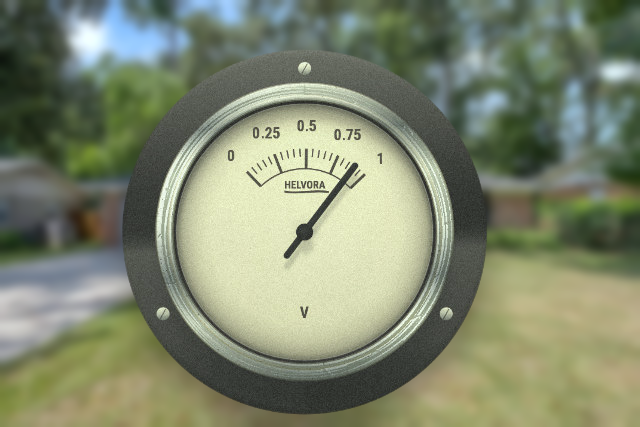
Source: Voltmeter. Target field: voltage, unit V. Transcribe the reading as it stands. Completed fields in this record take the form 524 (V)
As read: 0.9 (V)
